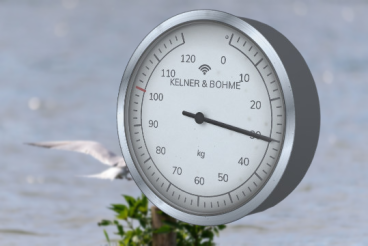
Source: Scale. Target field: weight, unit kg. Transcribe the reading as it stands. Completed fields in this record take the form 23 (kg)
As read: 30 (kg)
